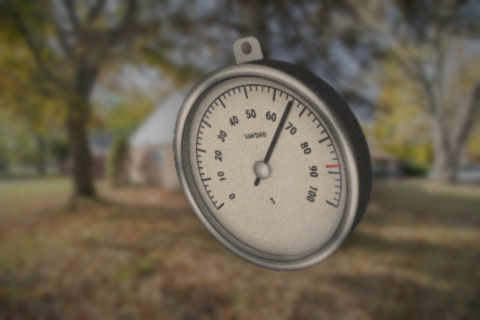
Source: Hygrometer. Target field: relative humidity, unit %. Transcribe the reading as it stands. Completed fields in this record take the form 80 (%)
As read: 66 (%)
